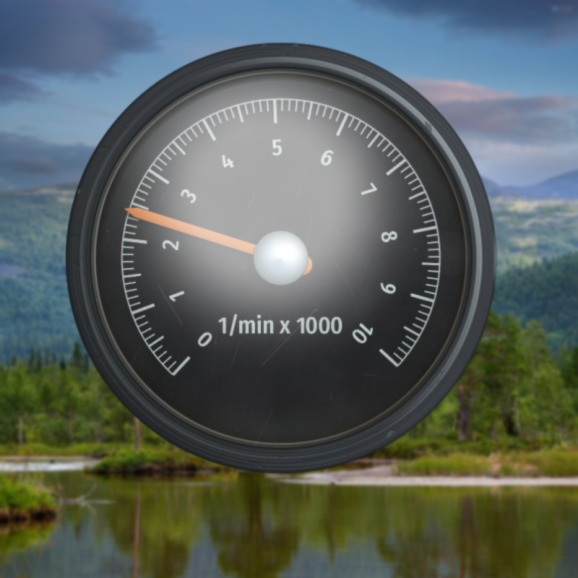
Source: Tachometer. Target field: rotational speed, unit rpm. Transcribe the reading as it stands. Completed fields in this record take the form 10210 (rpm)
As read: 2400 (rpm)
